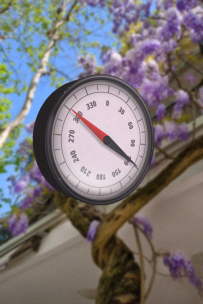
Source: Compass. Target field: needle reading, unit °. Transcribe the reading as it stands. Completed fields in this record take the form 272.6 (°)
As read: 300 (°)
